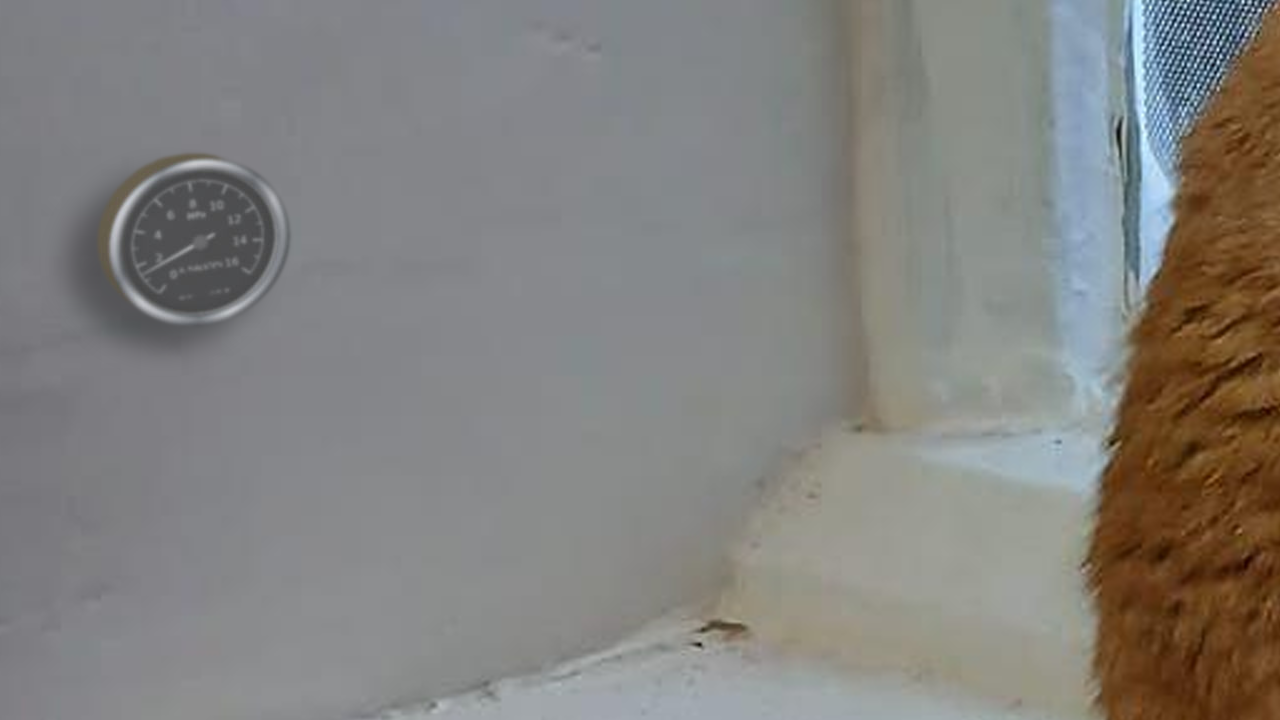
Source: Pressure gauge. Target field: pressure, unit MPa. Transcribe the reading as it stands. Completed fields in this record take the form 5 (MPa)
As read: 1.5 (MPa)
